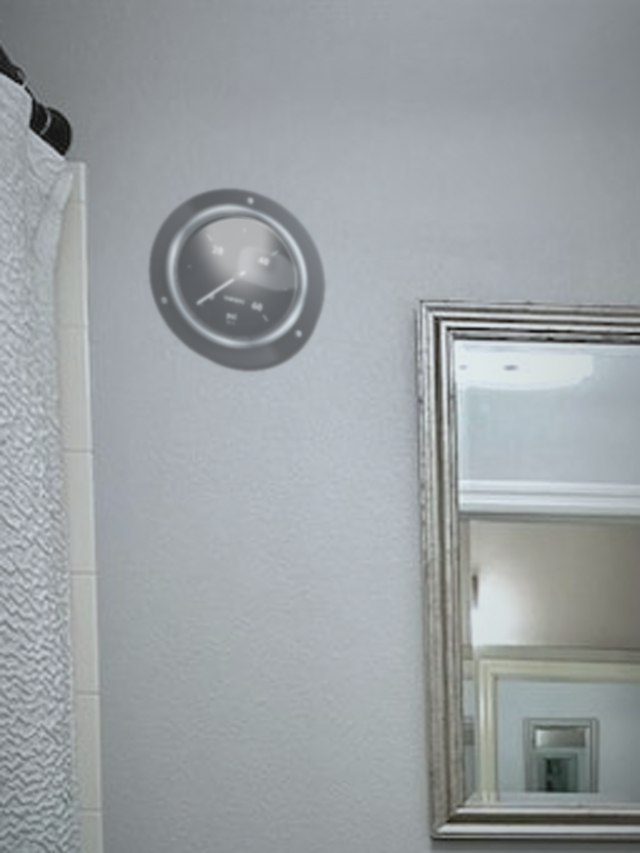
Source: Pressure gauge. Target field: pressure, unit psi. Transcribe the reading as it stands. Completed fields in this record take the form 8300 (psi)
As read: 0 (psi)
